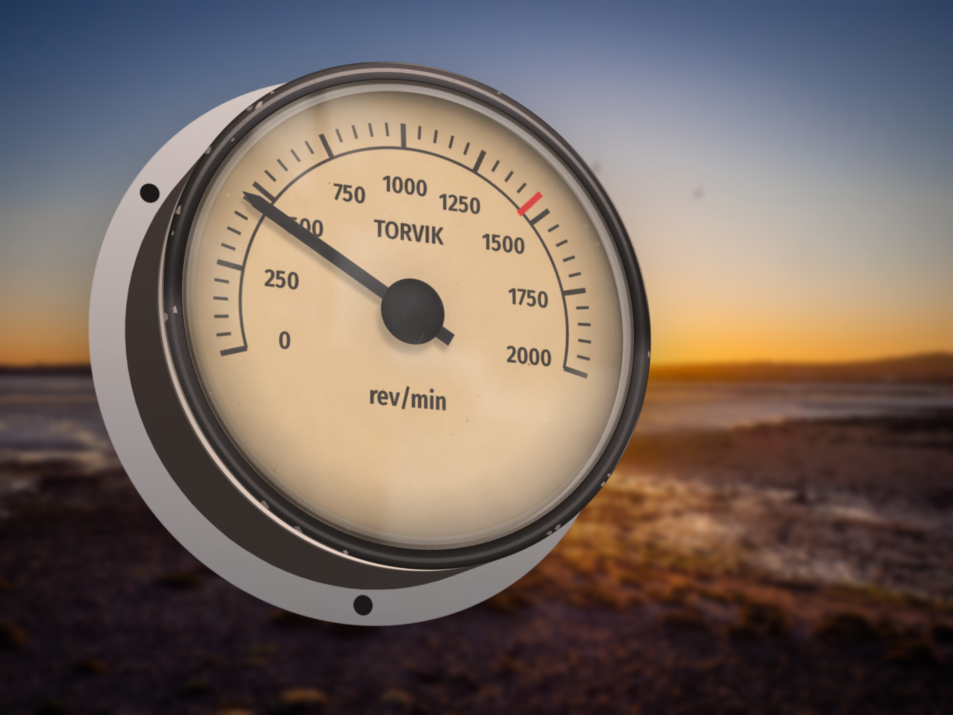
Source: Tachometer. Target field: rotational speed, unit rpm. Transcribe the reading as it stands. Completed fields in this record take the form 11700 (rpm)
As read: 450 (rpm)
